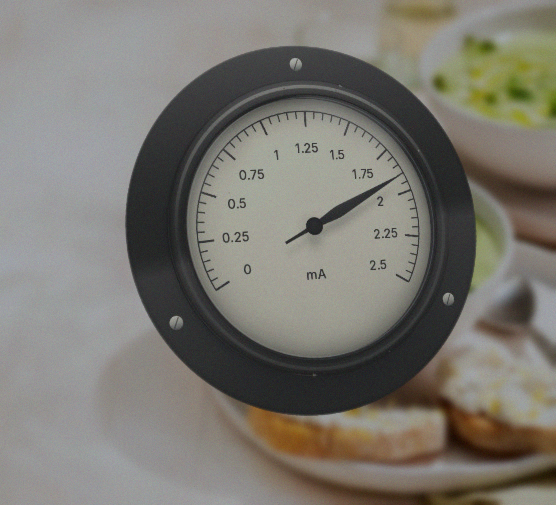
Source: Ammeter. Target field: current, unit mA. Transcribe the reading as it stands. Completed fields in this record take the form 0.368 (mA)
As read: 1.9 (mA)
